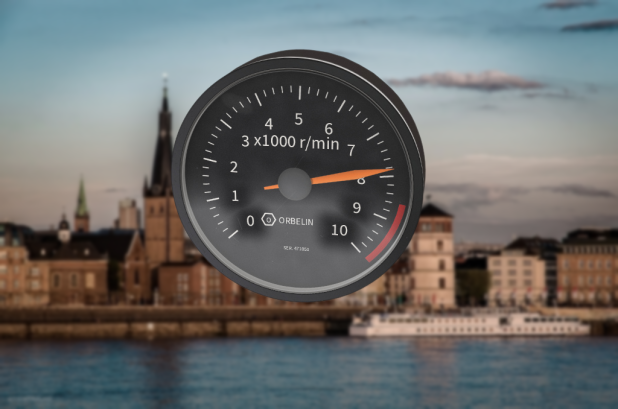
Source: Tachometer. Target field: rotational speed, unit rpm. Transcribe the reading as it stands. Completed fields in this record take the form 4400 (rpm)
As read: 7800 (rpm)
